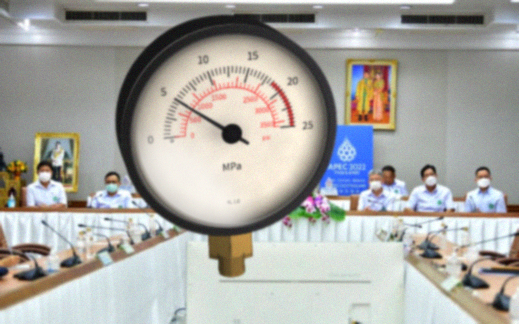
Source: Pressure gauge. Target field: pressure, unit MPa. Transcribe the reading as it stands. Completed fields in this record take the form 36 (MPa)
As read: 5 (MPa)
